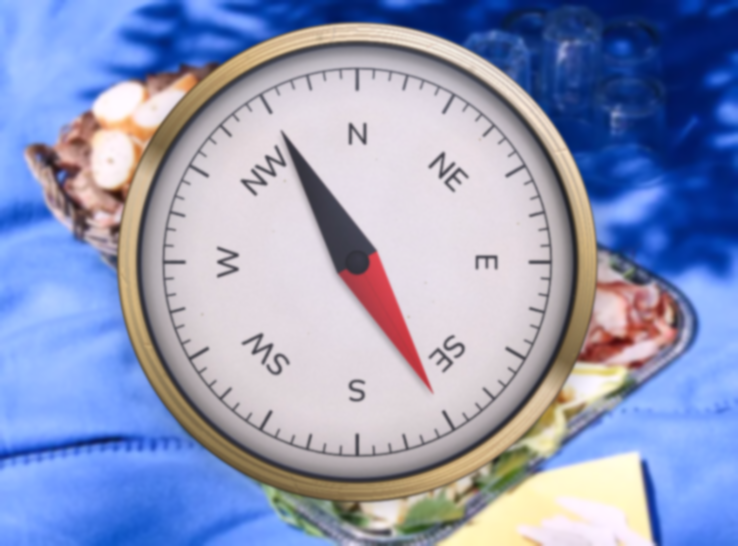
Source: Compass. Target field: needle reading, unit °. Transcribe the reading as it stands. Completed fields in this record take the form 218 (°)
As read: 150 (°)
